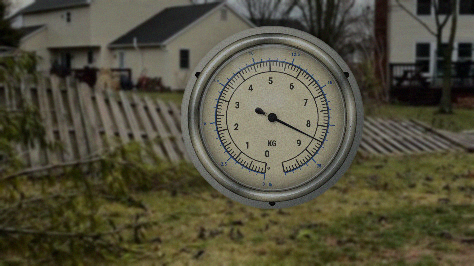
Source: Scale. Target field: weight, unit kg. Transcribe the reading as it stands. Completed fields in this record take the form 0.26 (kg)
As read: 8.5 (kg)
